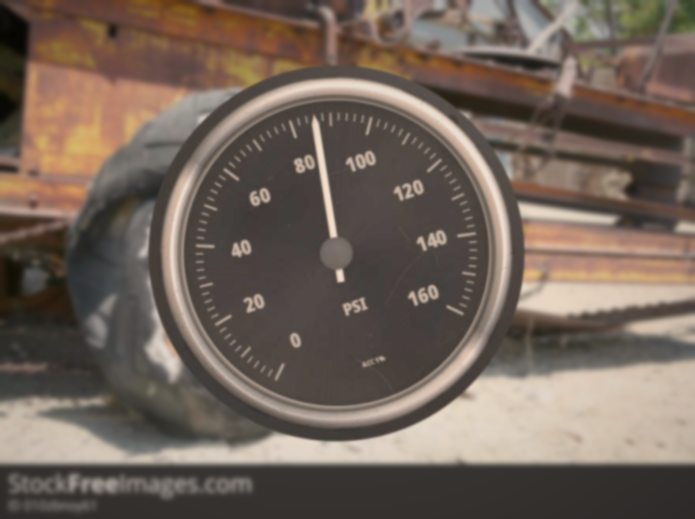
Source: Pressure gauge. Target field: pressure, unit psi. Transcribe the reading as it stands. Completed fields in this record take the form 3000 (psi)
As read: 86 (psi)
